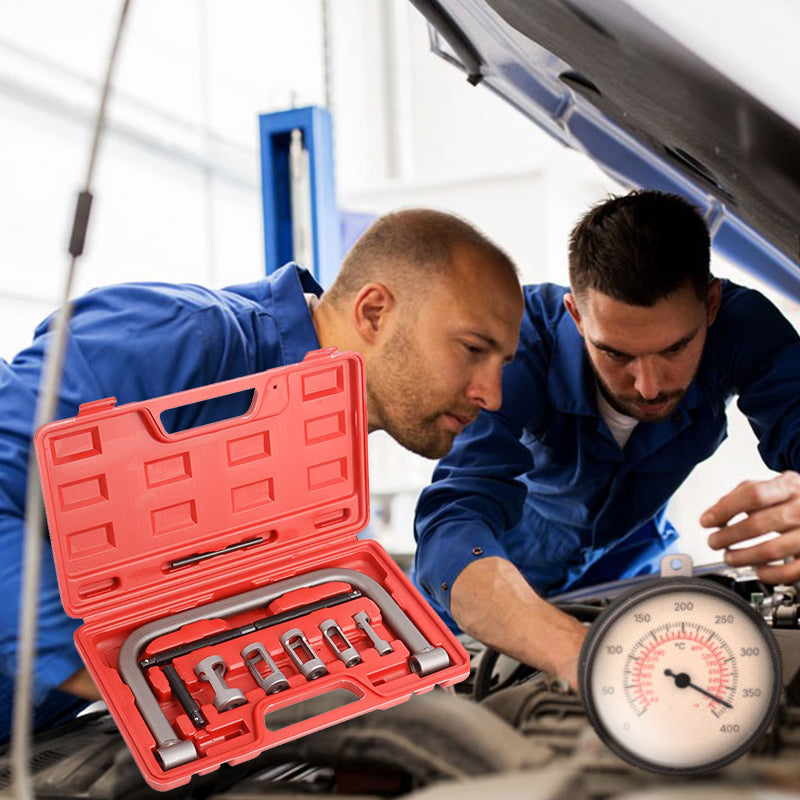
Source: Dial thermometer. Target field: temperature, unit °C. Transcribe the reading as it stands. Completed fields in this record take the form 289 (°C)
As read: 375 (°C)
